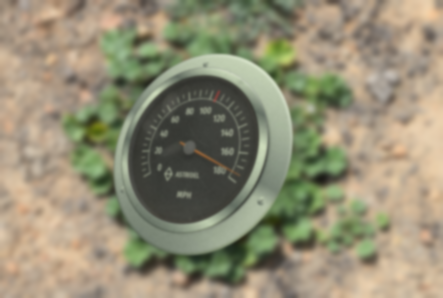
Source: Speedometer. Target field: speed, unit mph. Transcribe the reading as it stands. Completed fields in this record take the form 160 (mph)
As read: 175 (mph)
